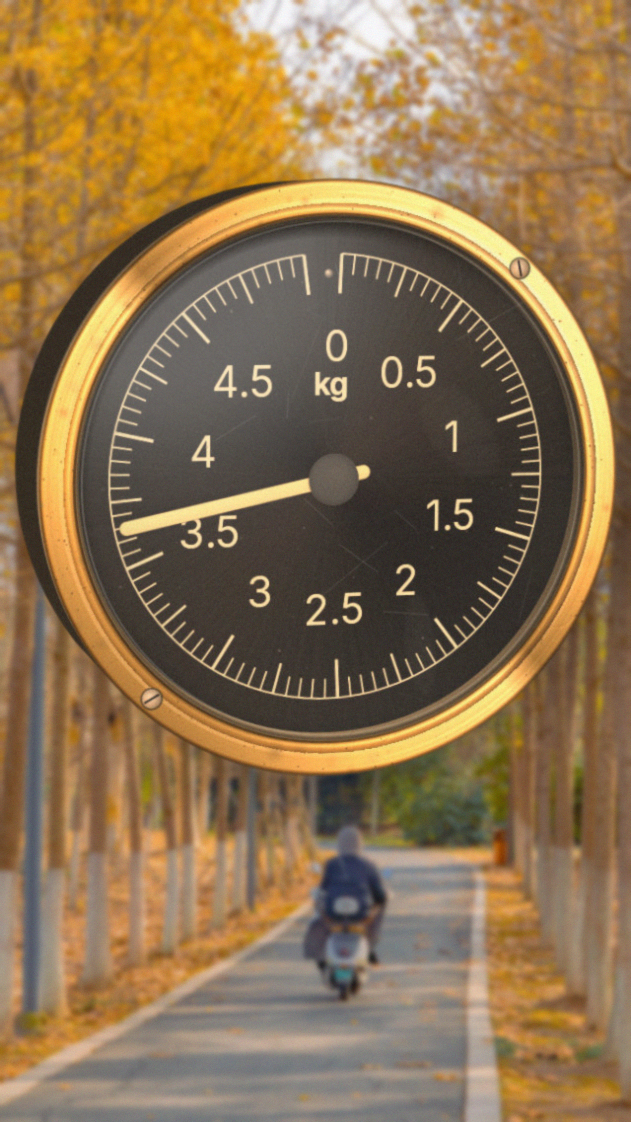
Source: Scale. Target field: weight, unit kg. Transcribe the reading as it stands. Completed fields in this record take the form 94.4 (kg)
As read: 3.65 (kg)
